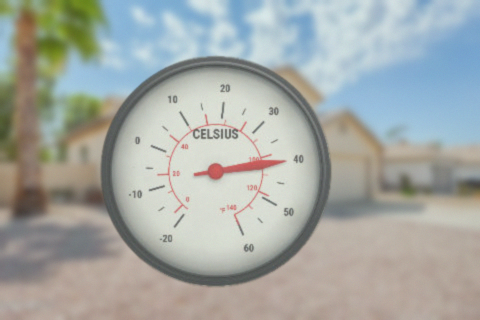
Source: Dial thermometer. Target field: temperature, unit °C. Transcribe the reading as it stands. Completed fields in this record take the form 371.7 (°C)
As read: 40 (°C)
